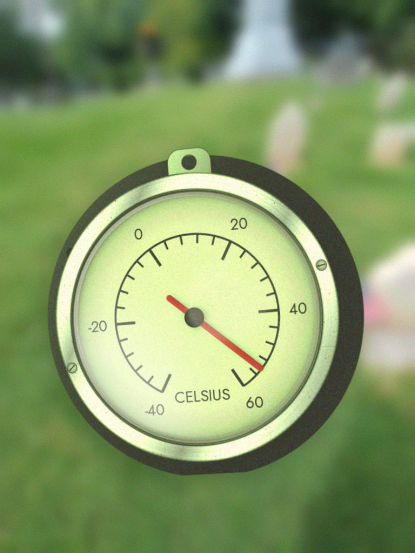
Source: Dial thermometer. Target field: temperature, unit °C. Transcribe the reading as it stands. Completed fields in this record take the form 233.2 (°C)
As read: 54 (°C)
